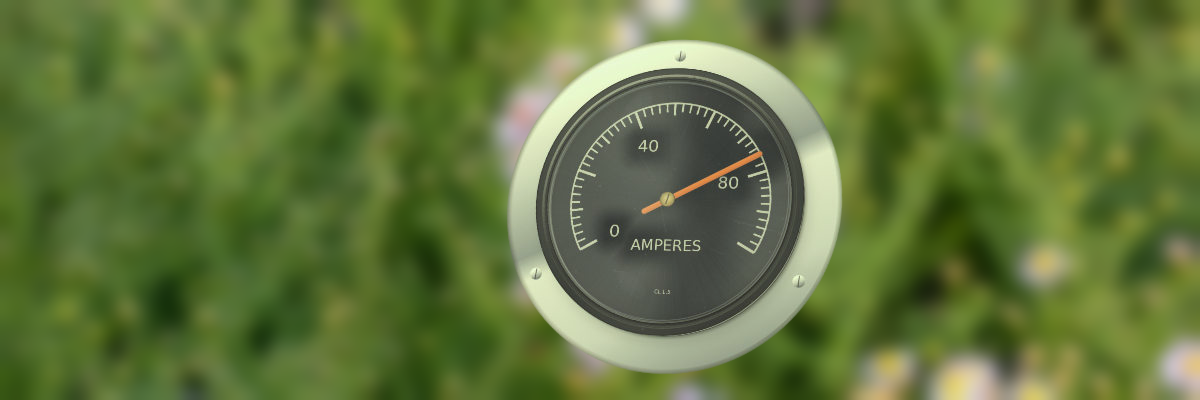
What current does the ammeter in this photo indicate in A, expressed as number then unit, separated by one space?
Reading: 76 A
